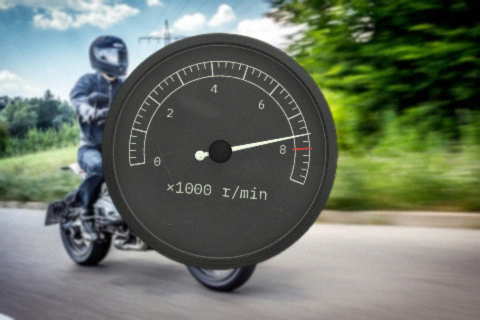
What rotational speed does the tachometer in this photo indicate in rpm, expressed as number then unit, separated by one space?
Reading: 7600 rpm
